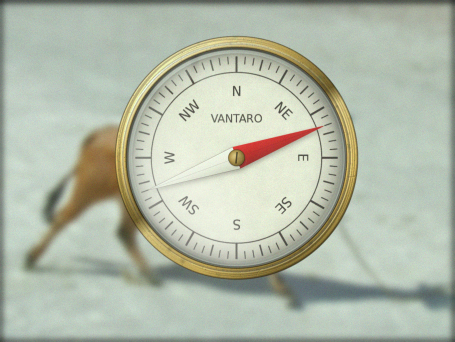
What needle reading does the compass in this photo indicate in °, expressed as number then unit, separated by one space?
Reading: 70 °
